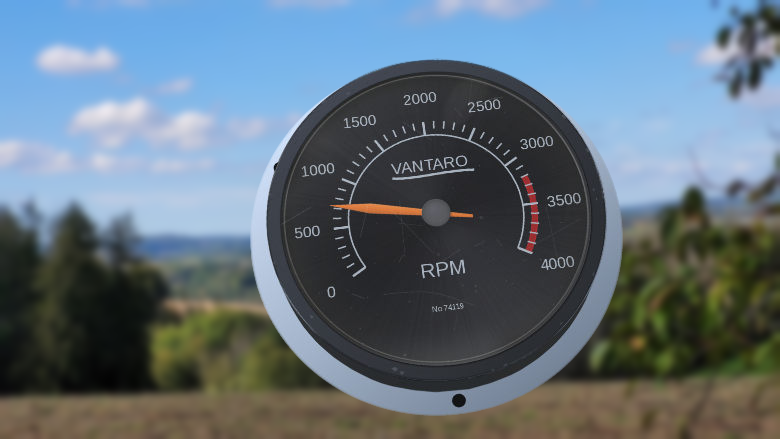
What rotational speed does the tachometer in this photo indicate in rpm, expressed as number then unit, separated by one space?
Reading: 700 rpm
